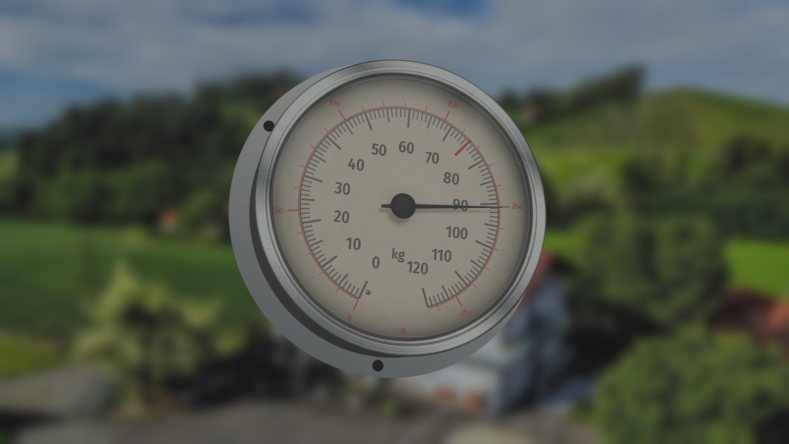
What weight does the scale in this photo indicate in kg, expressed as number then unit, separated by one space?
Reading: 91 kg
